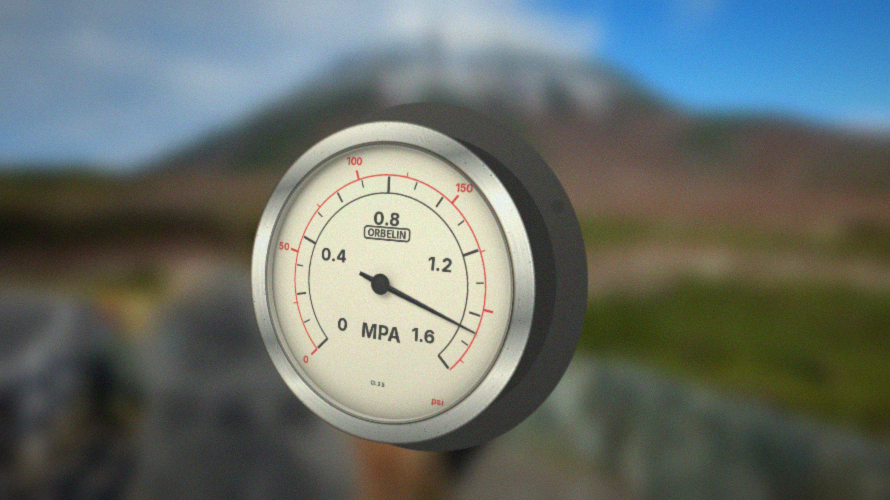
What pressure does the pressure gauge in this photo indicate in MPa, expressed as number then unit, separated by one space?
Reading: 1.45 MPa
